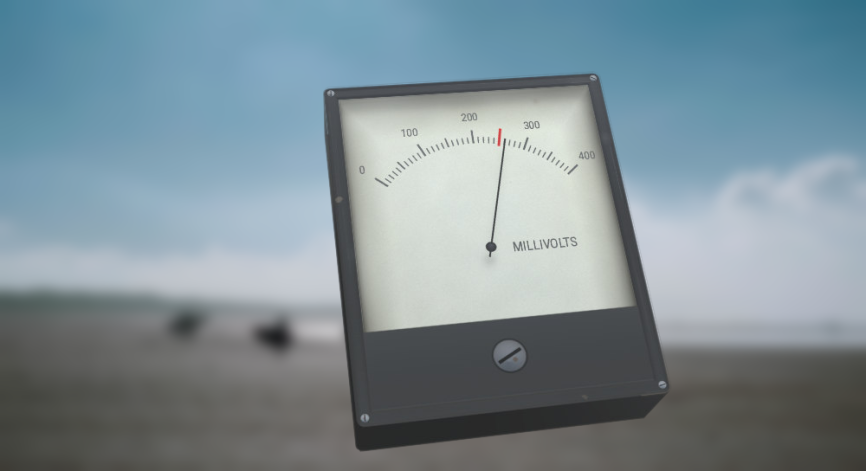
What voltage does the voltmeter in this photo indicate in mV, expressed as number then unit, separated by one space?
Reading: 260 mV
